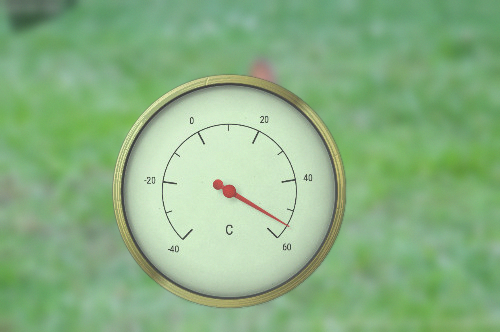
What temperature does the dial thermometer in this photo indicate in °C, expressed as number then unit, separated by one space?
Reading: 55 °C
